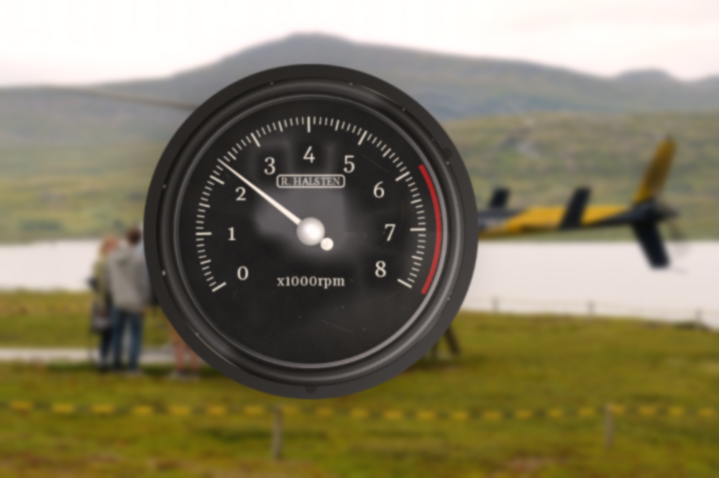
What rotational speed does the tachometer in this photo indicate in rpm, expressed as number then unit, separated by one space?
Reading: 2300 rpm
